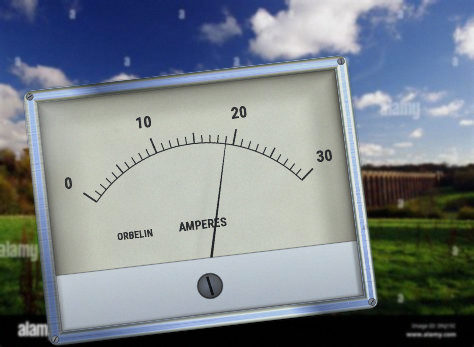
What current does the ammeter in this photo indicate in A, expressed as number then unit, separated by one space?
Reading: 19 A
